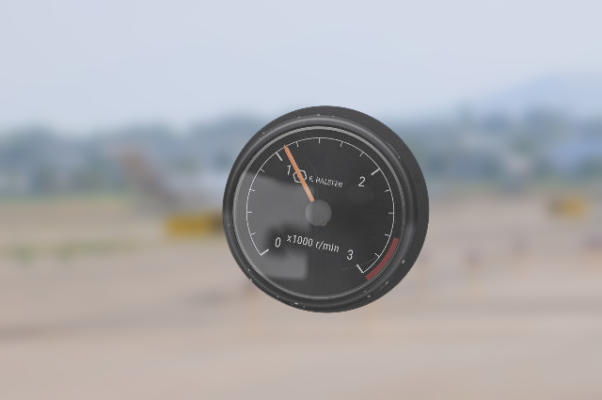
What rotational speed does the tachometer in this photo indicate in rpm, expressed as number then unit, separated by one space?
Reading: 1100 rpm
